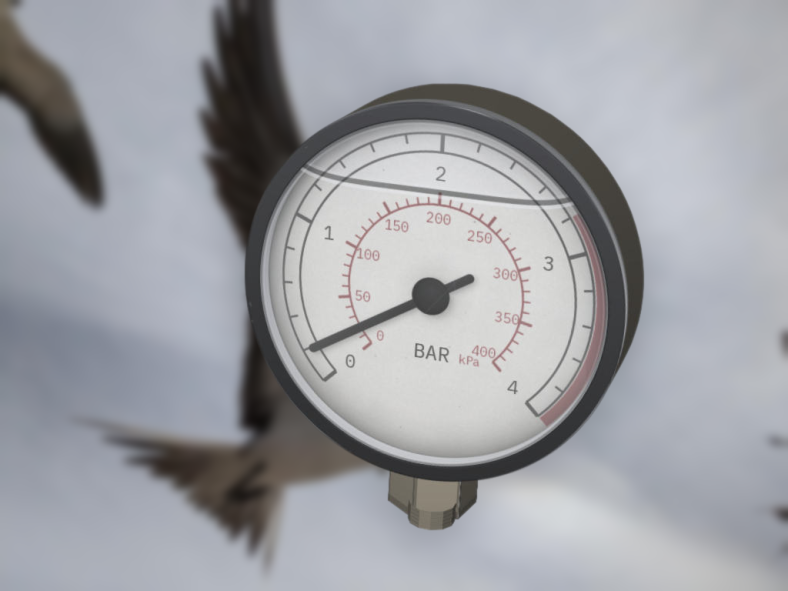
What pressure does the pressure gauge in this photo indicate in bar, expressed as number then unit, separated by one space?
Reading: 0.2 bar
